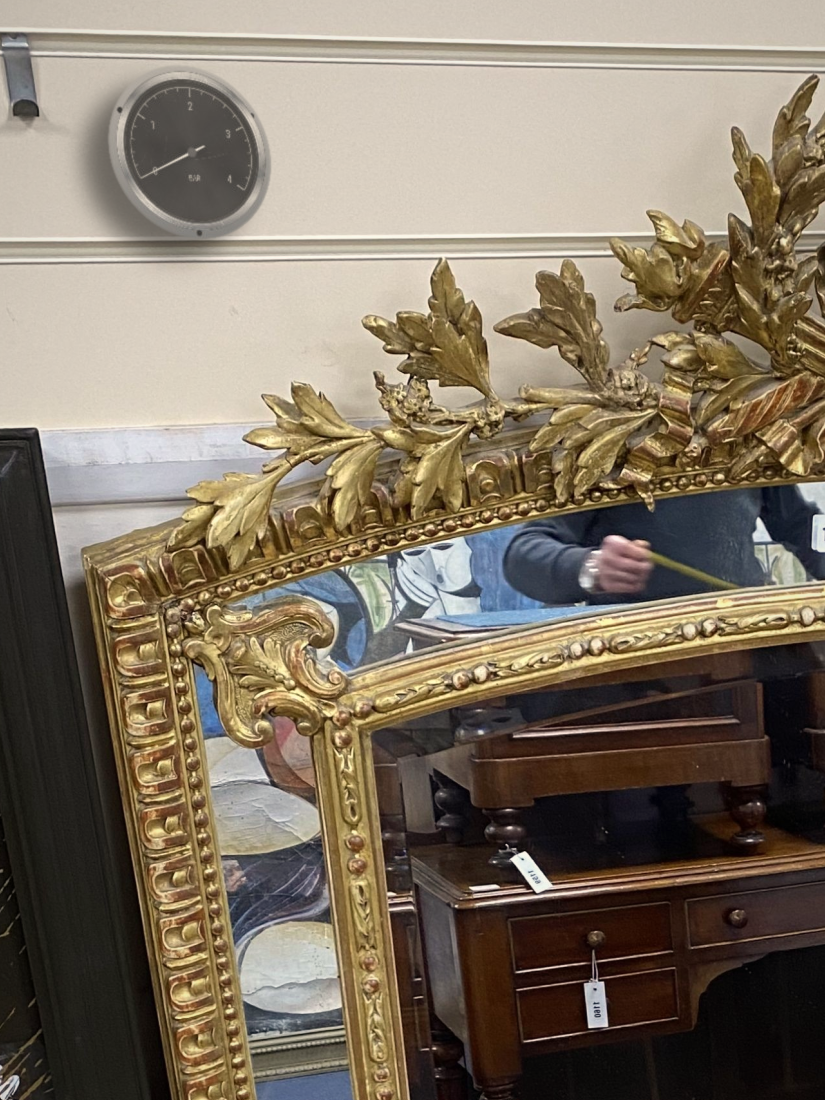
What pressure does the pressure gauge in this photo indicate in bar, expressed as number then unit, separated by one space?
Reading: 0 bar
